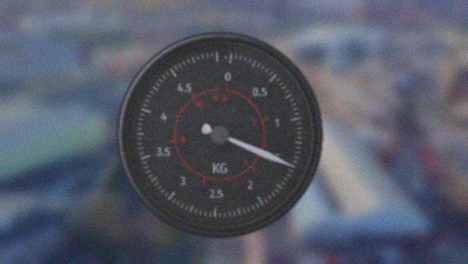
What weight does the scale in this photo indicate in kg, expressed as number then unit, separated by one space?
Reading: 1.5 kg
